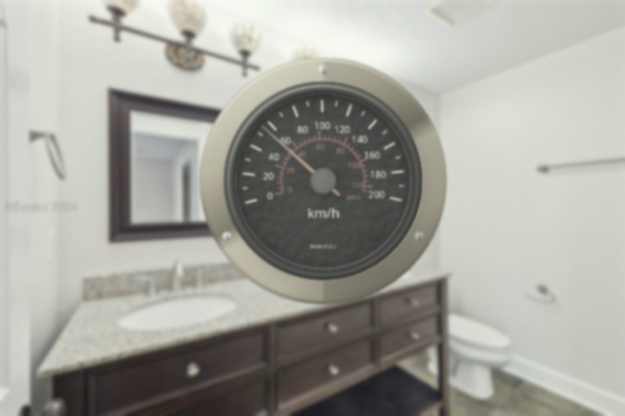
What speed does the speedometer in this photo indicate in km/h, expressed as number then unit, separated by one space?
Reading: 55 km/h
